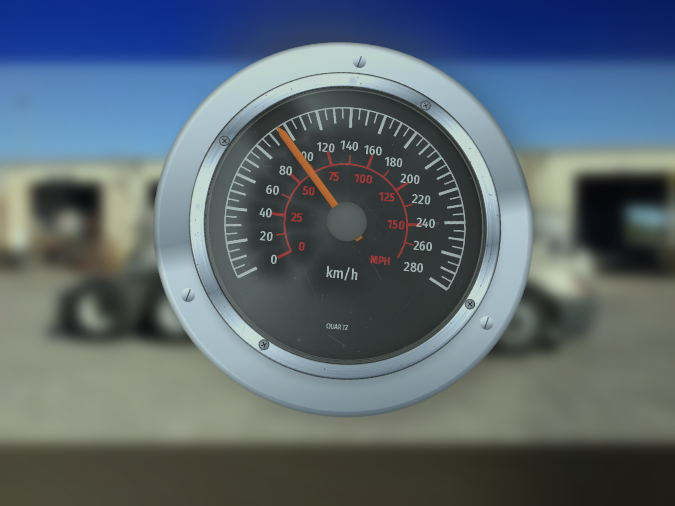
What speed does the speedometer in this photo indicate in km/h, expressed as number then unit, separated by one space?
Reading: 95 km/h
